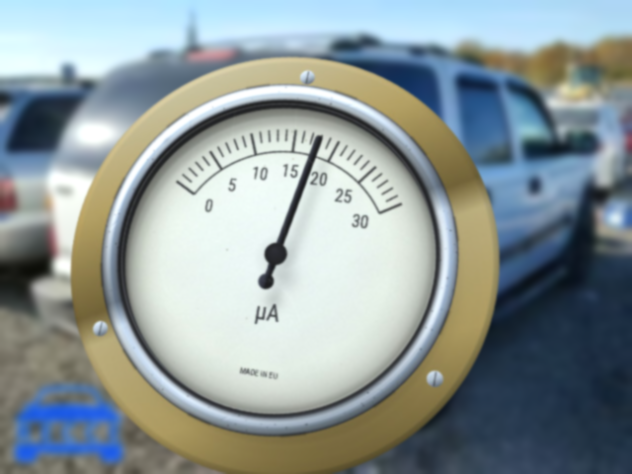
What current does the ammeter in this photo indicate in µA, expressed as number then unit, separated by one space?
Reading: 18 µA
